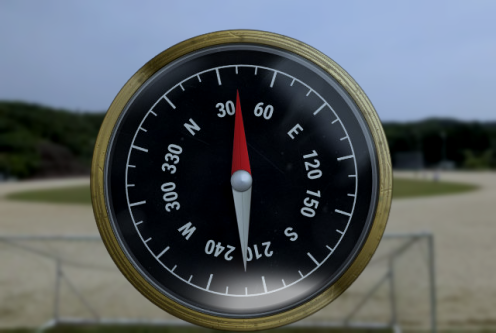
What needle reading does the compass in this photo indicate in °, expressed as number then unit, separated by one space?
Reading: 40 °
